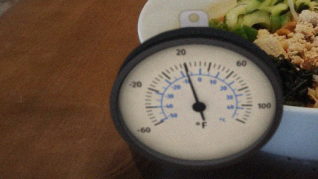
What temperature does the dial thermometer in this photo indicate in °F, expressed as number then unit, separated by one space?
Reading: 20 °F
